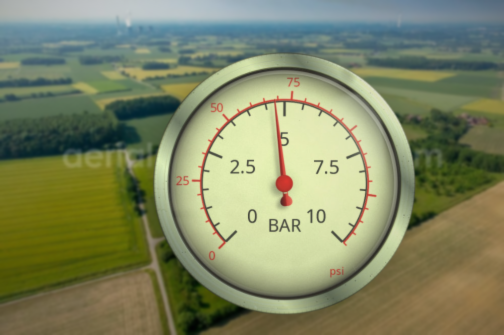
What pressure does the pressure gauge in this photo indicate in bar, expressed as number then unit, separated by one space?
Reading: 4.75 bar
